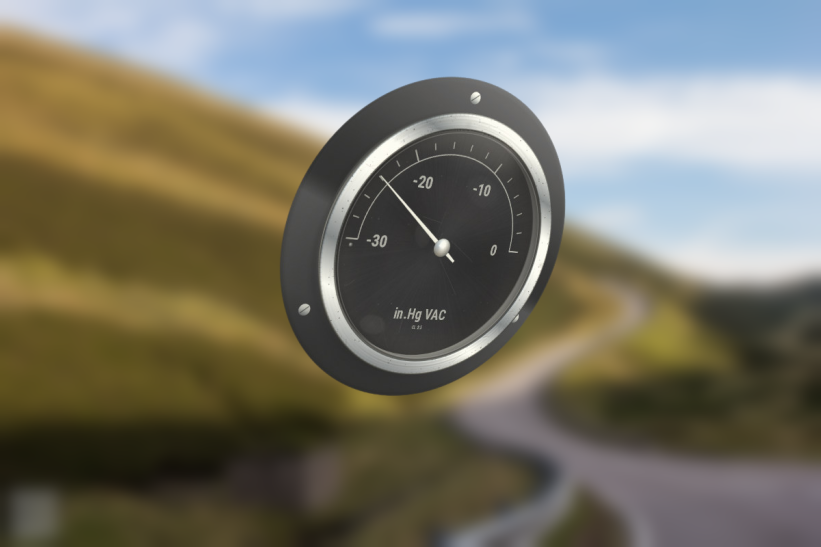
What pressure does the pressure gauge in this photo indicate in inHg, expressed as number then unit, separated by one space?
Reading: -24 inHg
